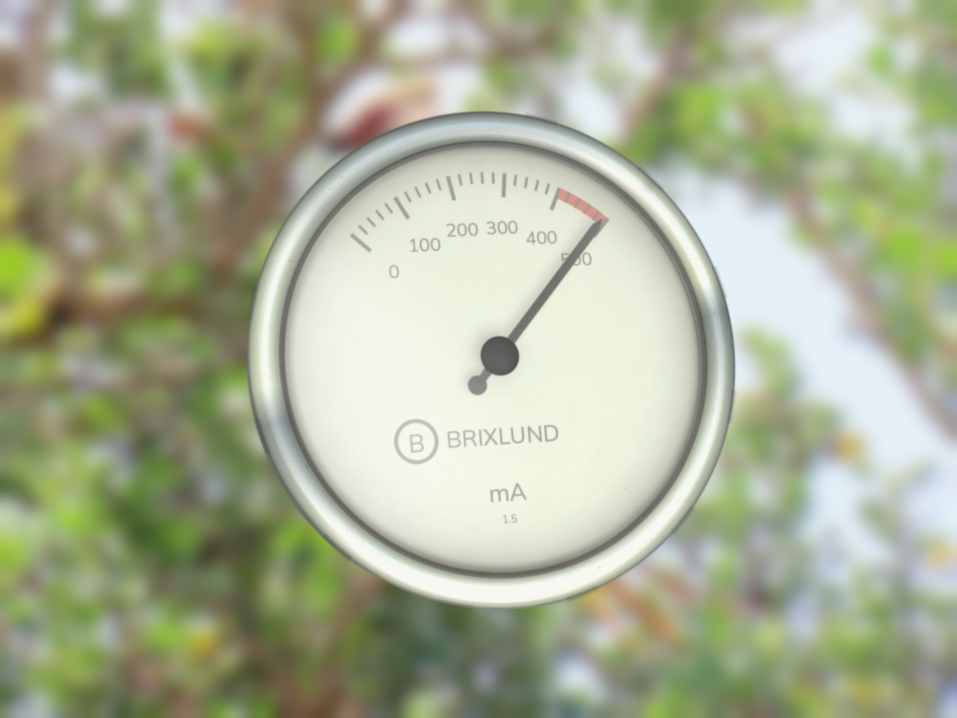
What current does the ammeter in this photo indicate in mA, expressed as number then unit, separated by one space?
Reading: 490 mA
